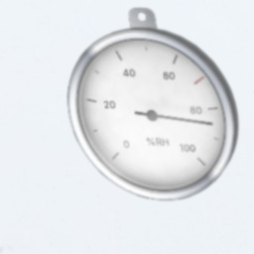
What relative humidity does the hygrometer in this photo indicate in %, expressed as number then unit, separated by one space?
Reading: 85 %
